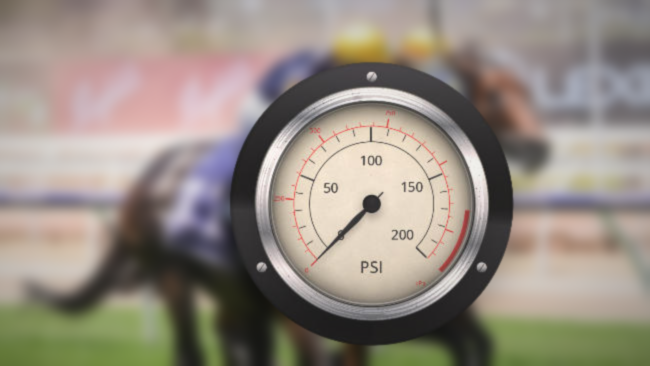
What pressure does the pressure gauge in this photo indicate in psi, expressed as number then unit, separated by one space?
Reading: 0 psi
